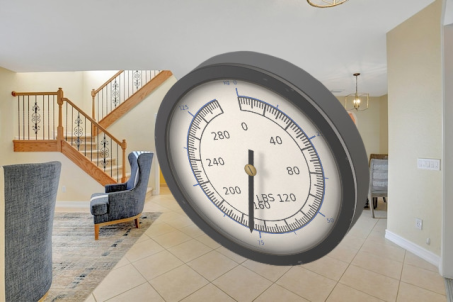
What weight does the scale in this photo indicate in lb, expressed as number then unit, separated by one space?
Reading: 170 lb
